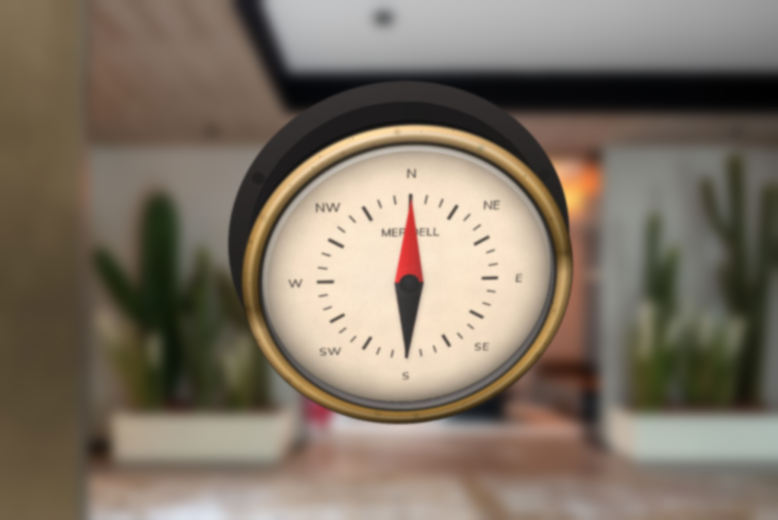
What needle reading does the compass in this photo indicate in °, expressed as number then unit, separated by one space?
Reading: 0 °
